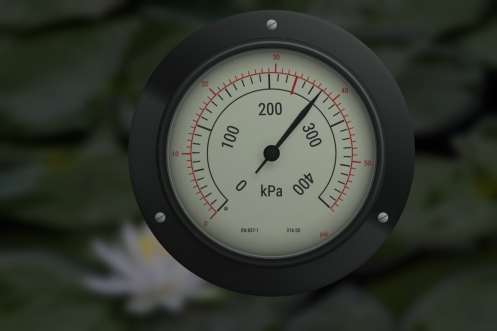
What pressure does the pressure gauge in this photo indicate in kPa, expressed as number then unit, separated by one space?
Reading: 260 kPa
